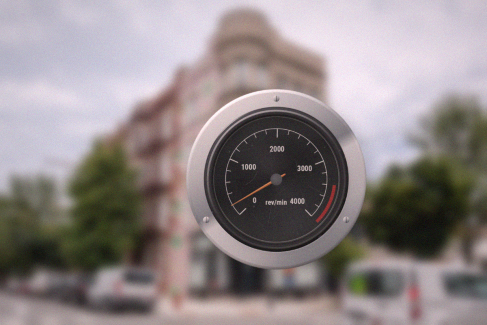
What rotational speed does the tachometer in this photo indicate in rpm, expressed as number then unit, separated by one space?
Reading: 200 rpm
